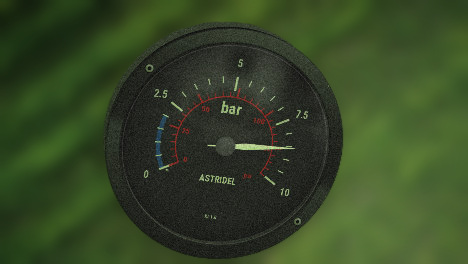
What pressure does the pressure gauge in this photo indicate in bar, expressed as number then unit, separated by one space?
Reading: 8.5 bar
